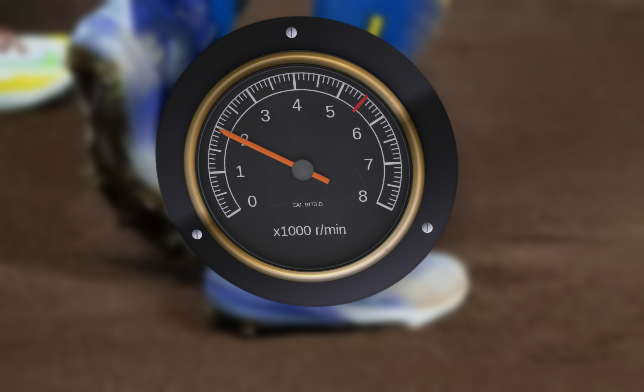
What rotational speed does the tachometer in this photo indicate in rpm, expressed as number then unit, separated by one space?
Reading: 2000 rpm
